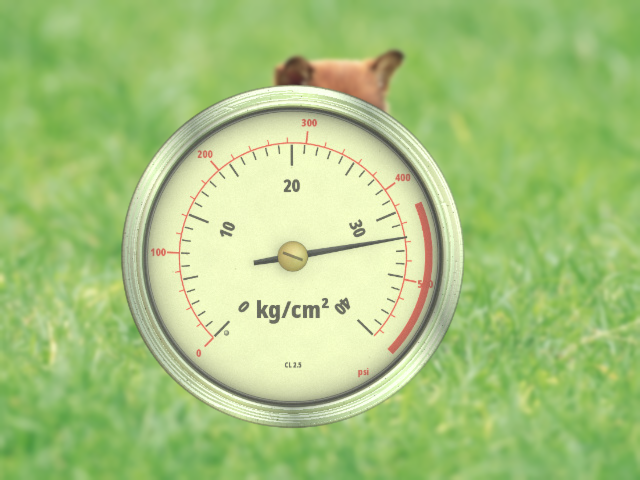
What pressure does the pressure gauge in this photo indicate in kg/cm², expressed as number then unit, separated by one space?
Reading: 32 kg/cm²
